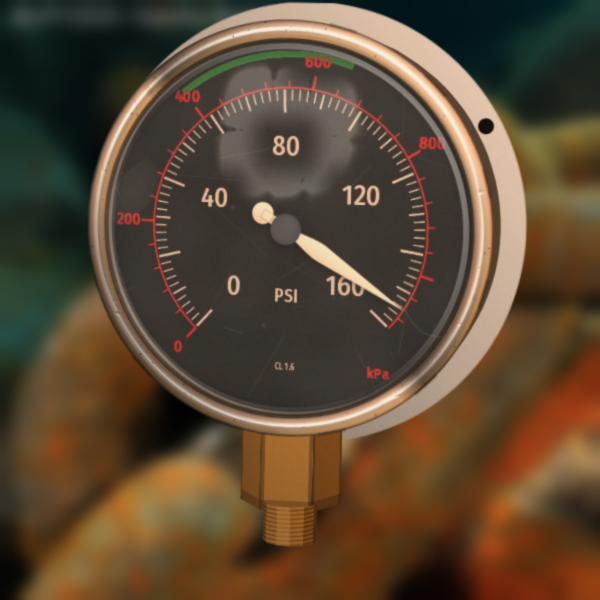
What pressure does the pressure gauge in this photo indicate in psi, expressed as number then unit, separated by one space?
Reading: 154 psi
